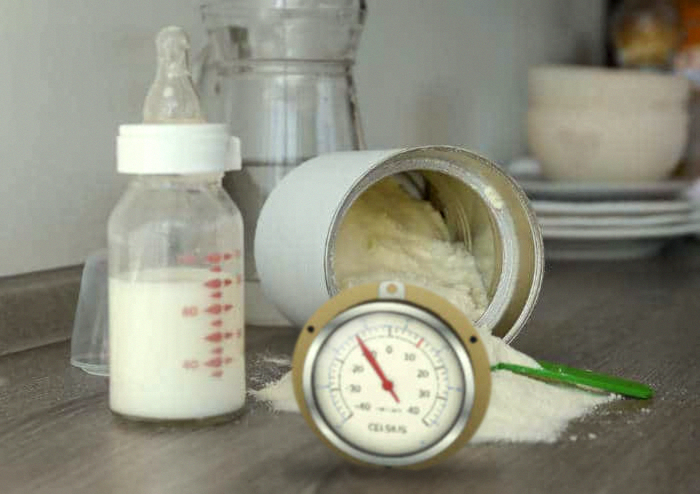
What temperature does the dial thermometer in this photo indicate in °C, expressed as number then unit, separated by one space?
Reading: -10 °C
